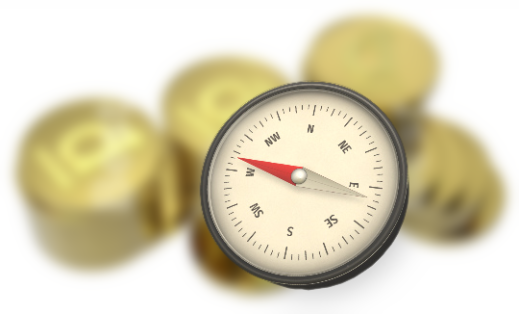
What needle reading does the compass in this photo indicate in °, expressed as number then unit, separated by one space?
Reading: 280 °
